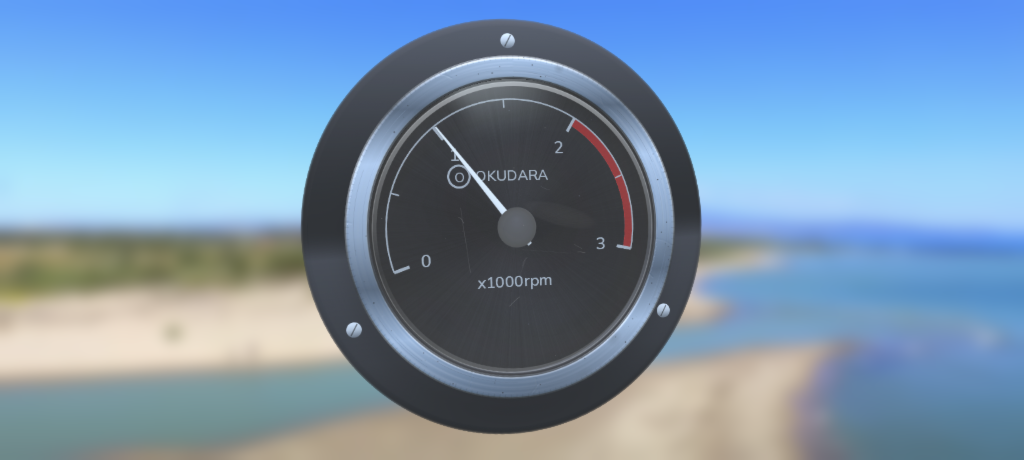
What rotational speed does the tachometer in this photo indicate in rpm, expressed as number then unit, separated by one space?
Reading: 1000 rpm
